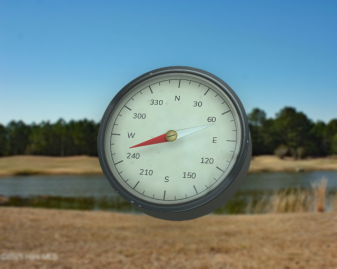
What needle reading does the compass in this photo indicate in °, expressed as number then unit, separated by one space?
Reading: 250 °
